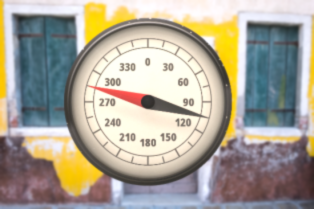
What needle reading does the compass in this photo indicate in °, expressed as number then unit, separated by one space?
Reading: 285 °
